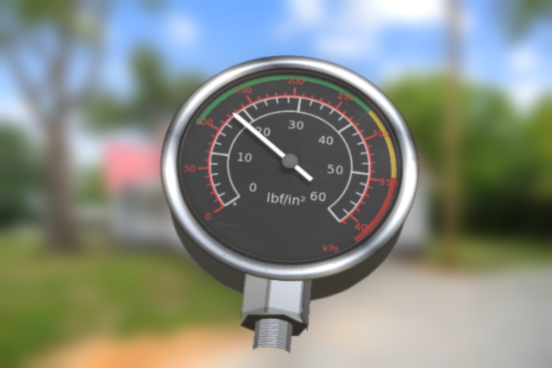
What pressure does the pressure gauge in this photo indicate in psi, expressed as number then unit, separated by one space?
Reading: 18 psi
